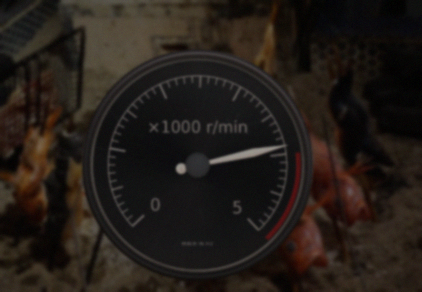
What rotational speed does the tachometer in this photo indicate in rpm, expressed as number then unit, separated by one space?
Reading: 3900 rpm
